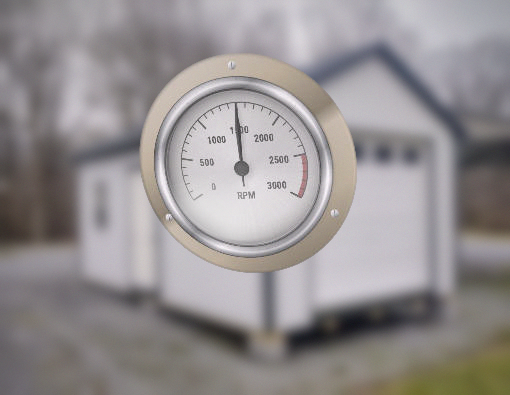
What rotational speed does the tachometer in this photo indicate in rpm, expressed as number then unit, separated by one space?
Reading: 1500 rpm
